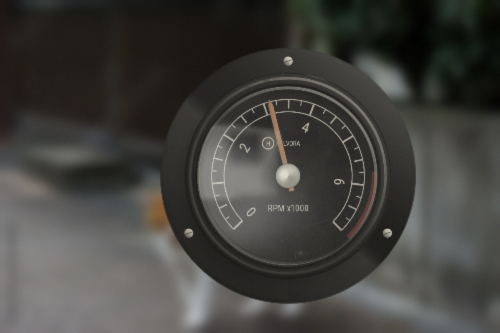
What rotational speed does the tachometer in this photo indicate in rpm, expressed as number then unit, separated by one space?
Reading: 3125 rpm
